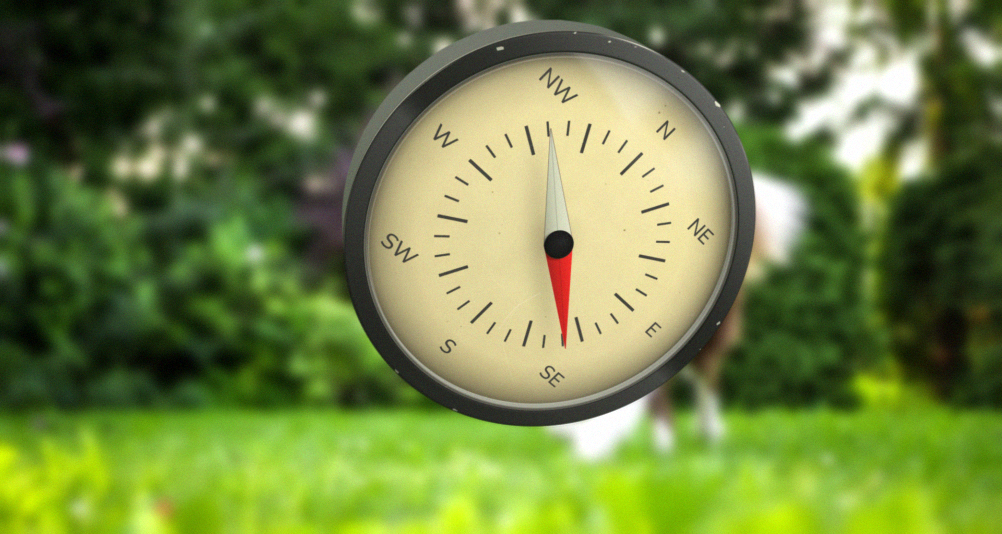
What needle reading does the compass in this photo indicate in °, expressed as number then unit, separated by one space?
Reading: 130 °
